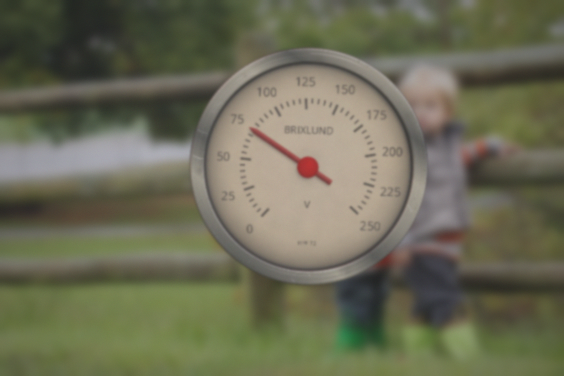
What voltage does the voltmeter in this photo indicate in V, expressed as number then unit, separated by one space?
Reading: 75 V
